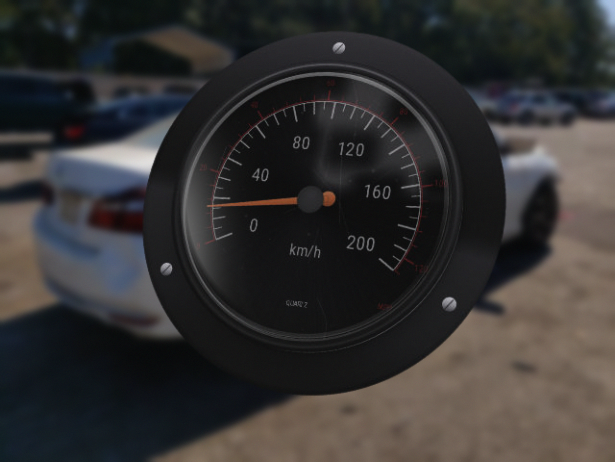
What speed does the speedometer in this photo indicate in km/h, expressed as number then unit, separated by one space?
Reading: 15 km/h
